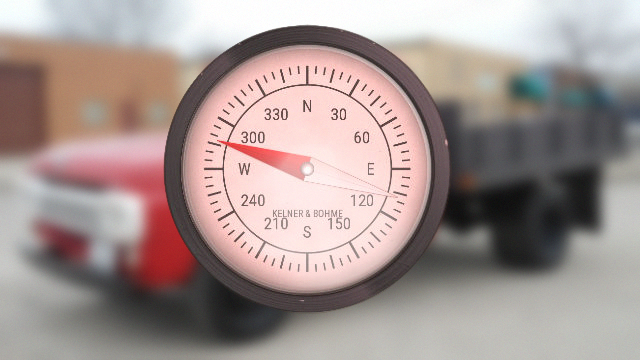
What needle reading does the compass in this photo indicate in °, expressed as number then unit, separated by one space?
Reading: 287.5 °
